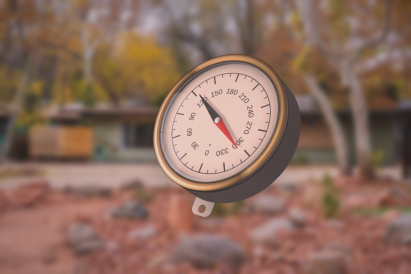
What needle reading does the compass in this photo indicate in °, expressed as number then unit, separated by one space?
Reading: 305 °
